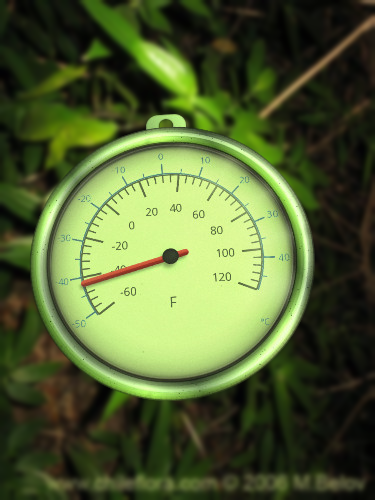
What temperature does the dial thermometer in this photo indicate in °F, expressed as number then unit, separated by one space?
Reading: -44 °F
